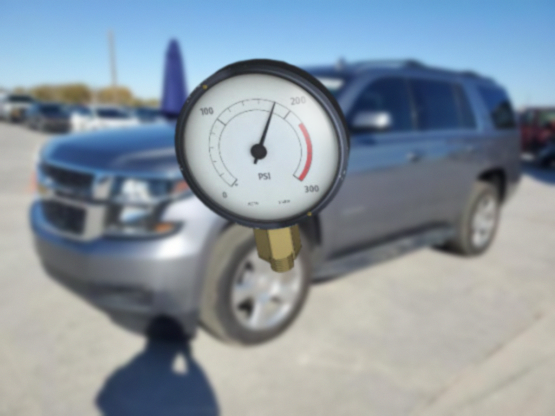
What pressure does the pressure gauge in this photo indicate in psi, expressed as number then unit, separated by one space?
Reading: 180 psi
